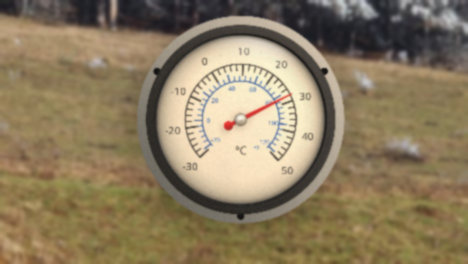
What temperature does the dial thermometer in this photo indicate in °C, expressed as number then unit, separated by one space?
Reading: 28 °C
